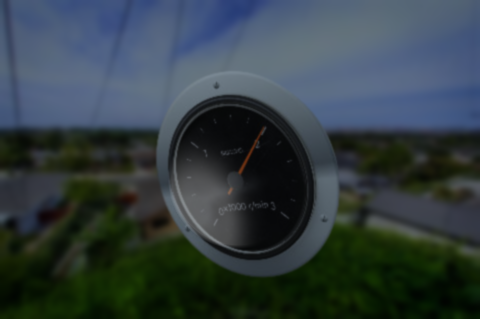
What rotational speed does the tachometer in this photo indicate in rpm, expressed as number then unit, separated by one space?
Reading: 2000 rpm
